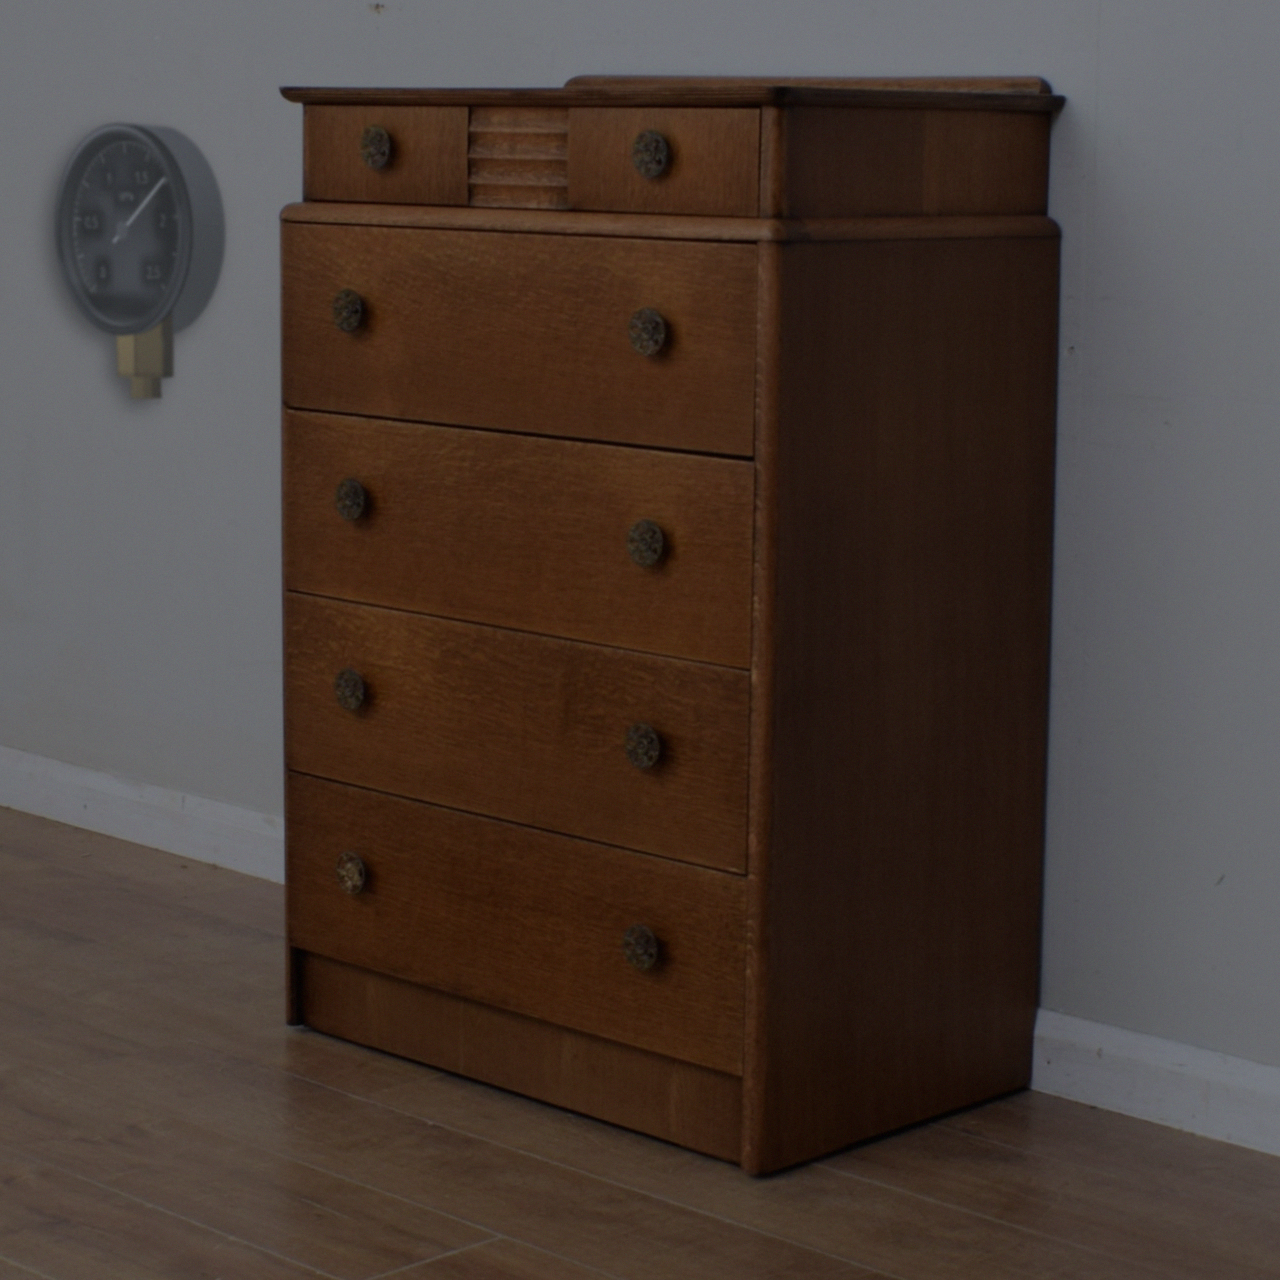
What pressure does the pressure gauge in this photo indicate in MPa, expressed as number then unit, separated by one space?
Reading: 1.75 MPa
